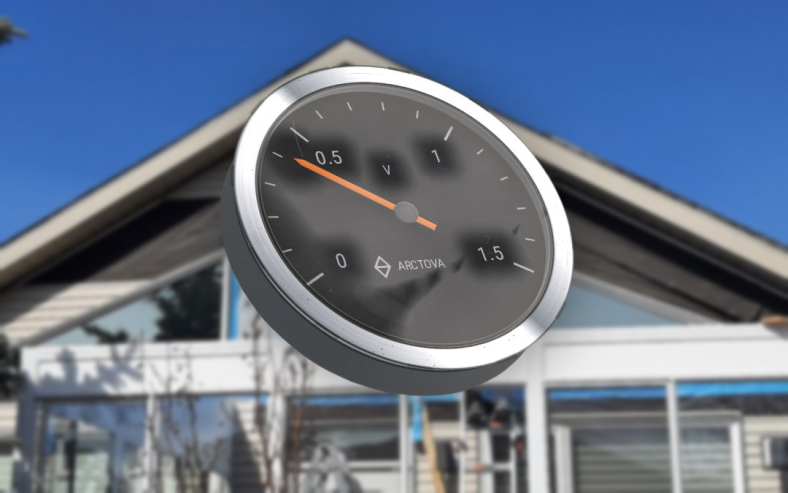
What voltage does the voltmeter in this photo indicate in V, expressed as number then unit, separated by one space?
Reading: 0.4 V
